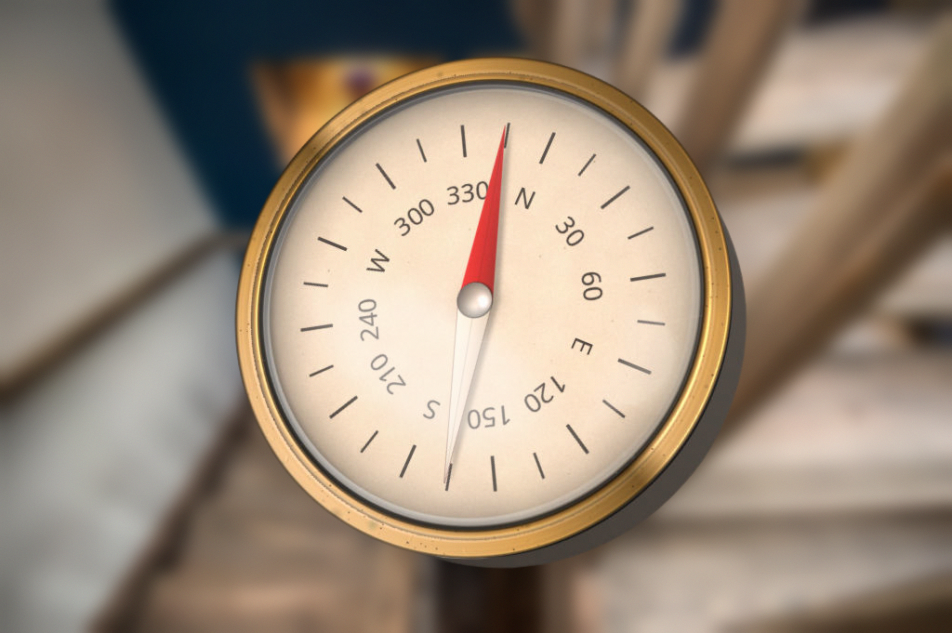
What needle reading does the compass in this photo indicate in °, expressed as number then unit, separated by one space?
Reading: 345 °
